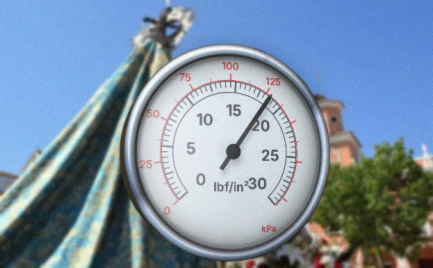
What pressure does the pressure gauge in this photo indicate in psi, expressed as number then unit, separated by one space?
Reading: 18.5 psi
